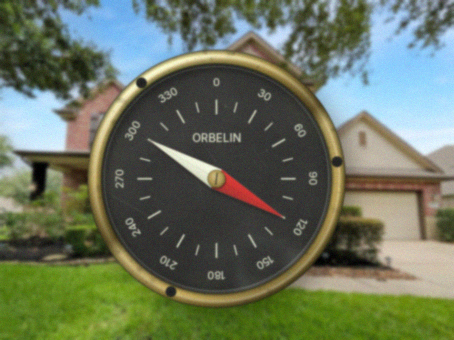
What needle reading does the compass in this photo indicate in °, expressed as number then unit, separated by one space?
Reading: 120 °
